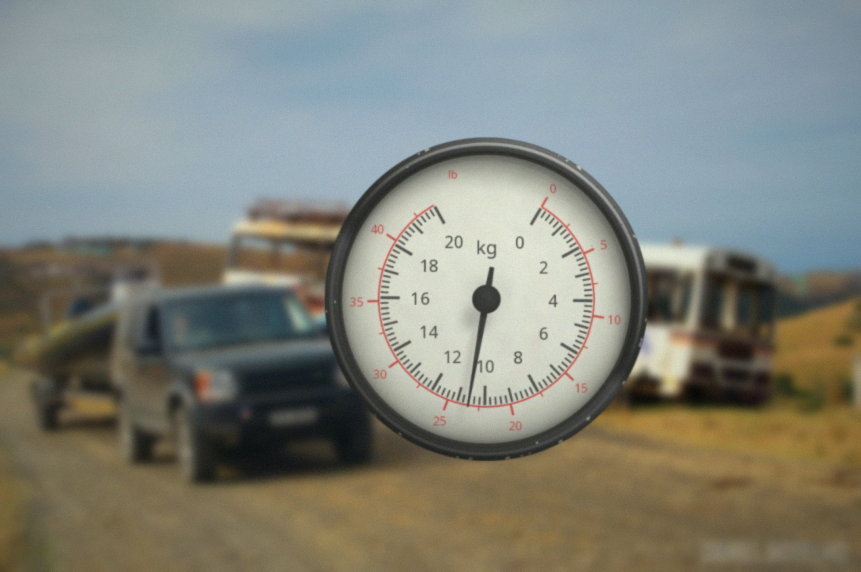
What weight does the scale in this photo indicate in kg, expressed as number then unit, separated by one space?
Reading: 10.6 kg
